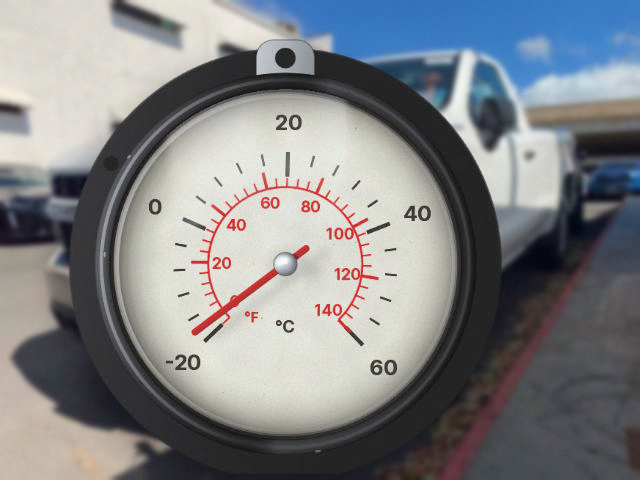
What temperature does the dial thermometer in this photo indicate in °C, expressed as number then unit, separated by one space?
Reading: -18 °C
